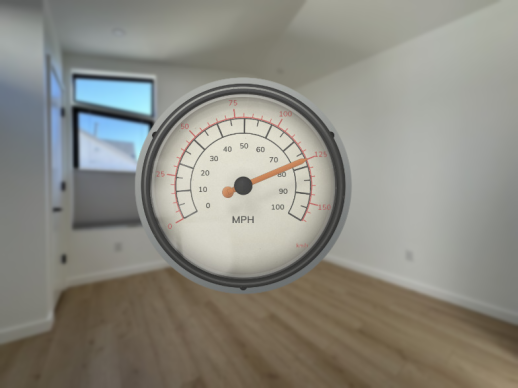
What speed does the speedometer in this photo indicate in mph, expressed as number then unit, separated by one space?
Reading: 77.5 mph
